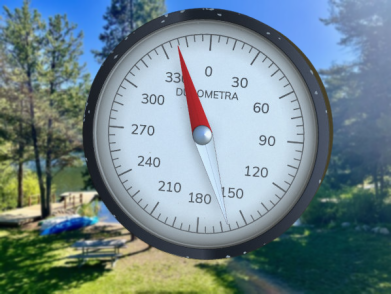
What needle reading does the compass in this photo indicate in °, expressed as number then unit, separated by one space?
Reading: 340 °
